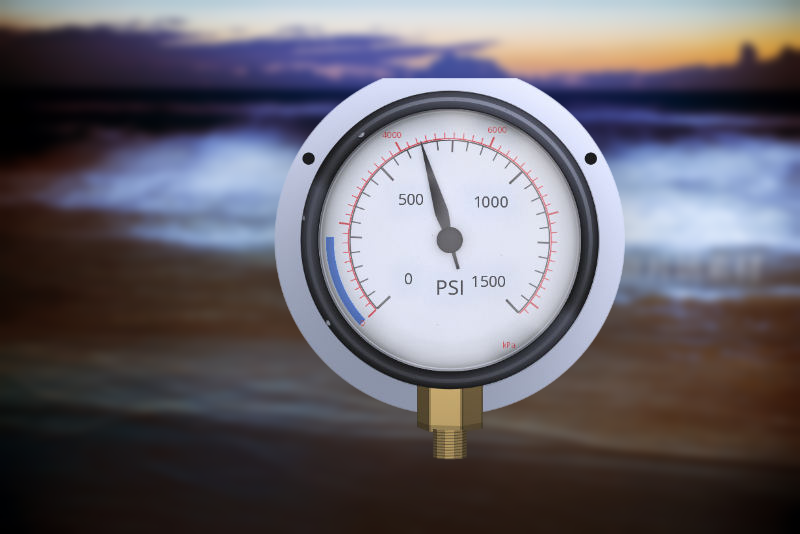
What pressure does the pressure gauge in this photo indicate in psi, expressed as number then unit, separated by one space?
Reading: 650 psi
